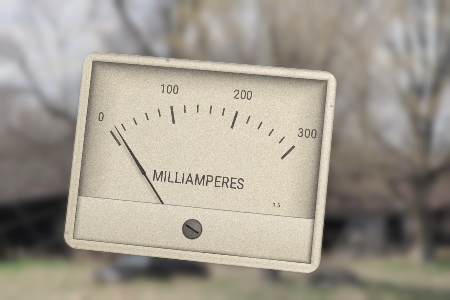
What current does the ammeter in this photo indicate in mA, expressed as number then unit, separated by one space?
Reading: 10 mA
